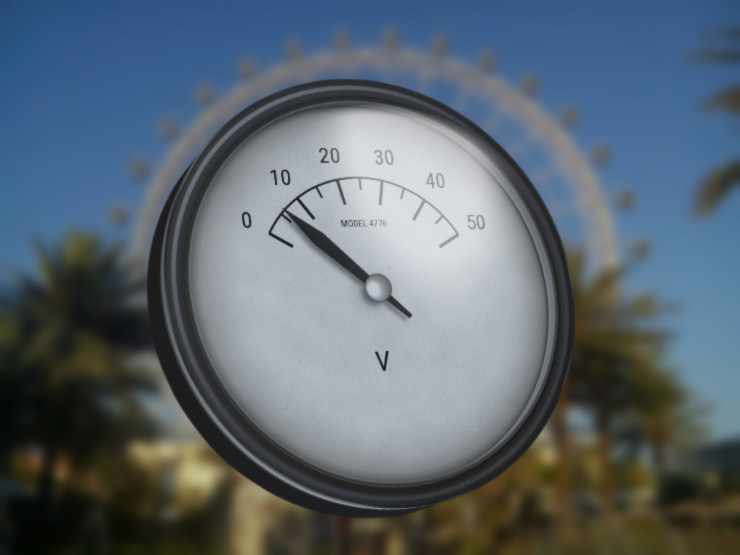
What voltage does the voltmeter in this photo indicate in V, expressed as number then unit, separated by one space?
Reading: 5 V
